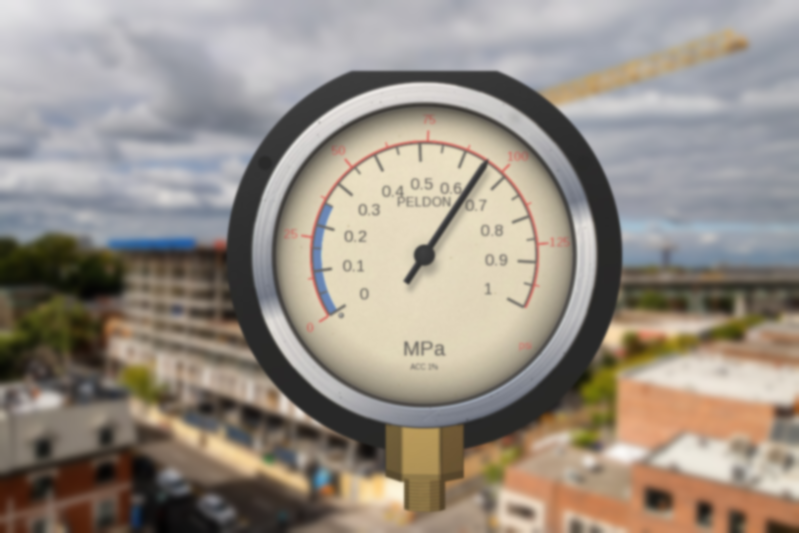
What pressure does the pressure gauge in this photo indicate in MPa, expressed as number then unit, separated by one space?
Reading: 0.65 MPa
